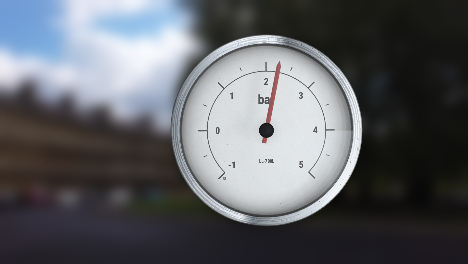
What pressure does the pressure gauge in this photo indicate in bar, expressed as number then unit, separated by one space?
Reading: 2.25 bar
